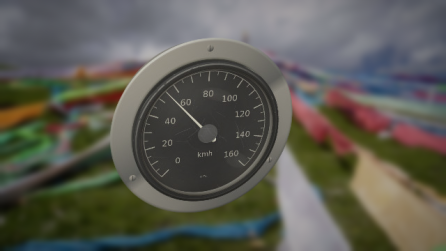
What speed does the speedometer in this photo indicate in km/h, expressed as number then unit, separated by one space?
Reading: 55 km/h
